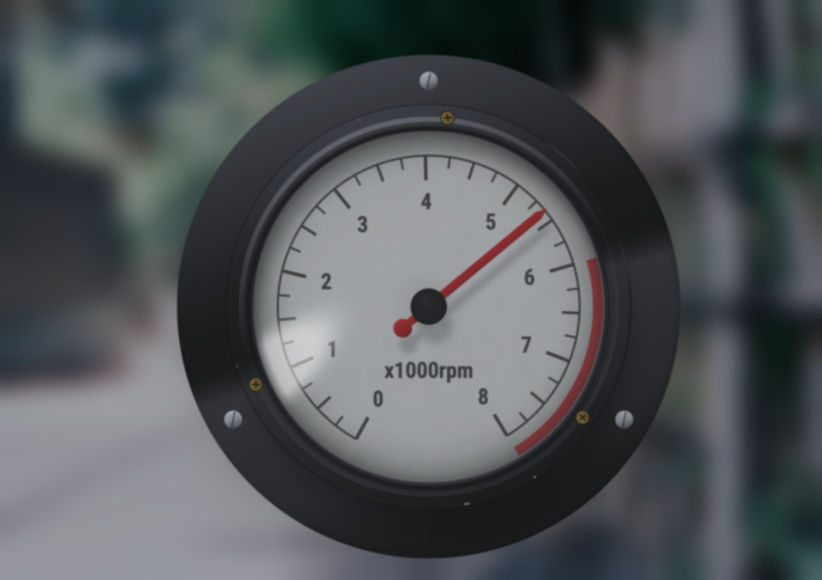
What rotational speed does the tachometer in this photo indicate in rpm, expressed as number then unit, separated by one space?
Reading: 5375 rpm
